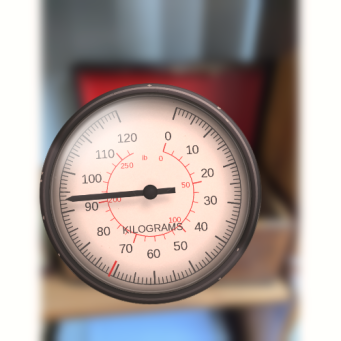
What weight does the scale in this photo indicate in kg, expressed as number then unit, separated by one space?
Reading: 93 kg
